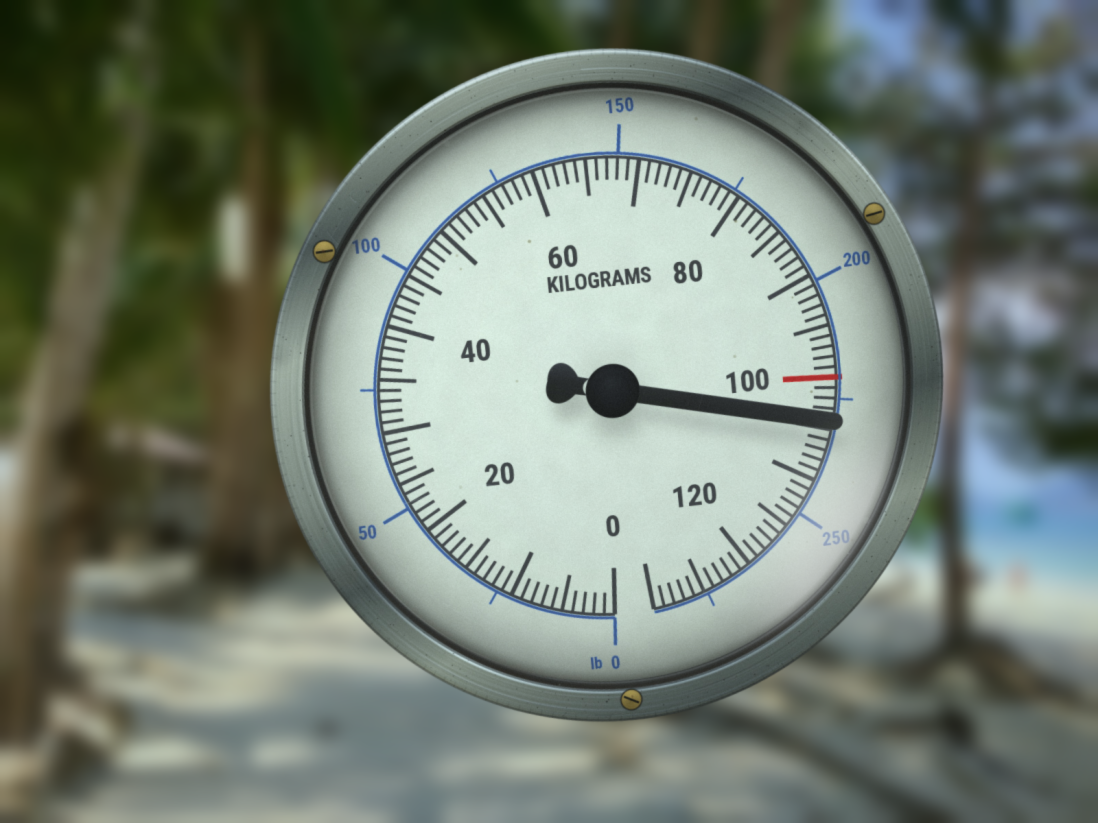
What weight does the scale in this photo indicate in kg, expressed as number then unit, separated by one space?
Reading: 104 kg
